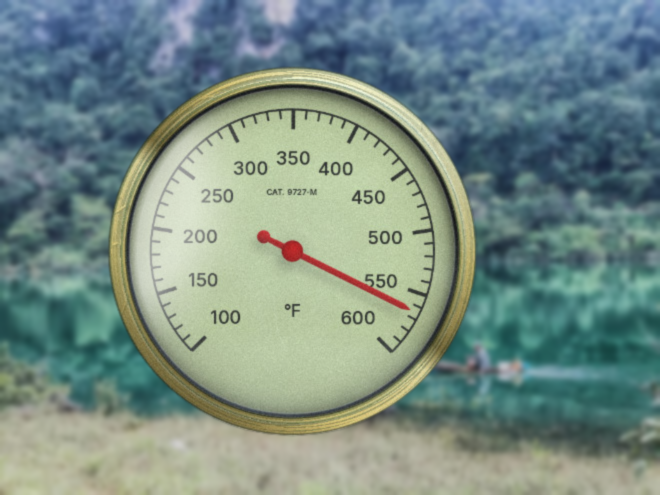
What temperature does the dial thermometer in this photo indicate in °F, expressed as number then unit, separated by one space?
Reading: 565 °F
